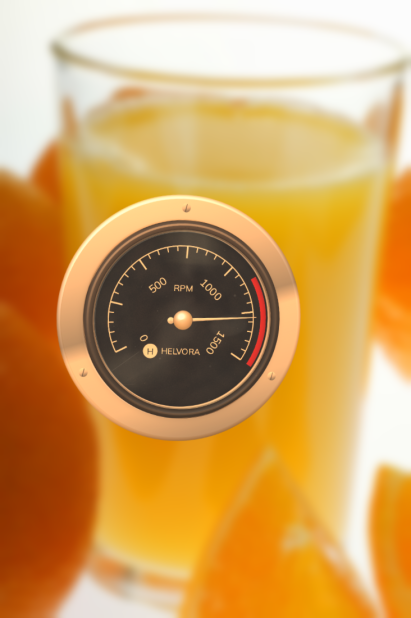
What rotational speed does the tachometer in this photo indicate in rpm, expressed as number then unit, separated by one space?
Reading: 1275 rpm
